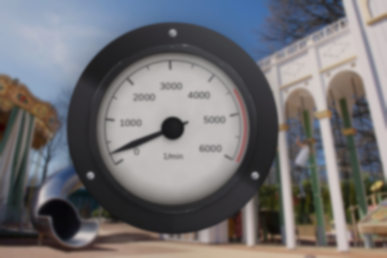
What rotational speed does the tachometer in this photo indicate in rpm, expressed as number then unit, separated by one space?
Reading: 250 rpm
